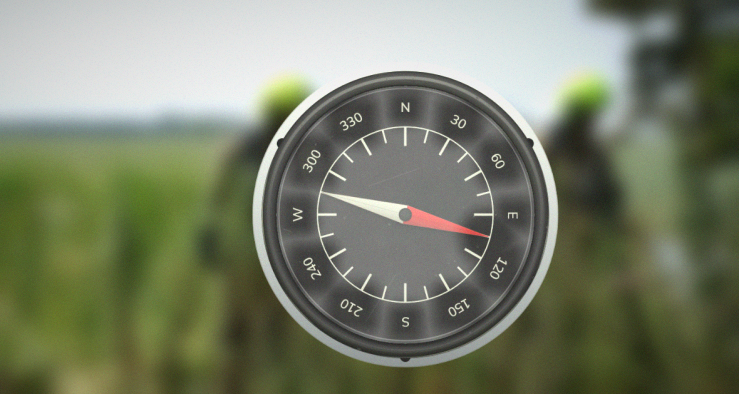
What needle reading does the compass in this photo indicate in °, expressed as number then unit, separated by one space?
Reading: 105 °
